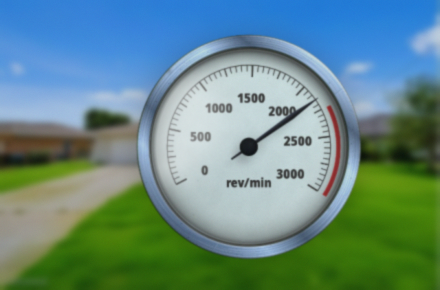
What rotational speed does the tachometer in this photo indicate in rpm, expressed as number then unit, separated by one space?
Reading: 2150 rpm
